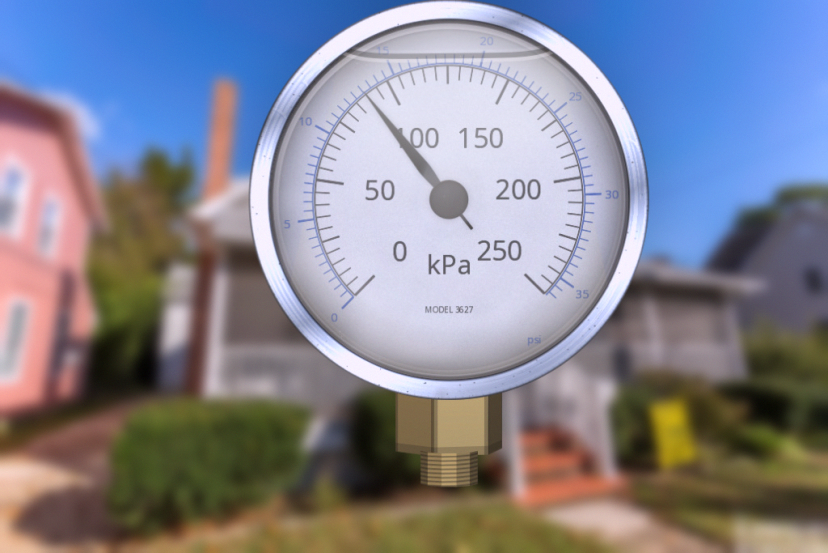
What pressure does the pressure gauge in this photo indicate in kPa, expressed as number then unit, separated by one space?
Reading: 90 kPa
